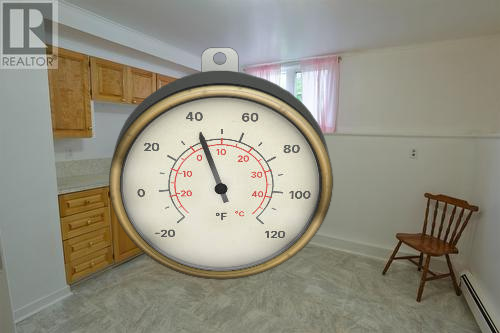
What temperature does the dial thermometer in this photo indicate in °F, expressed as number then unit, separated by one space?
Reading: 40 °F
